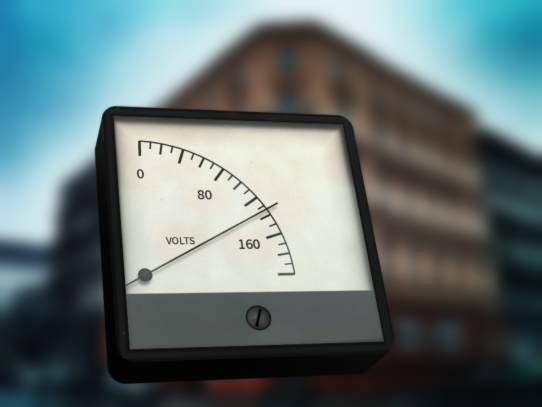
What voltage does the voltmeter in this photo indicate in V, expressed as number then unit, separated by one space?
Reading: 135 V
